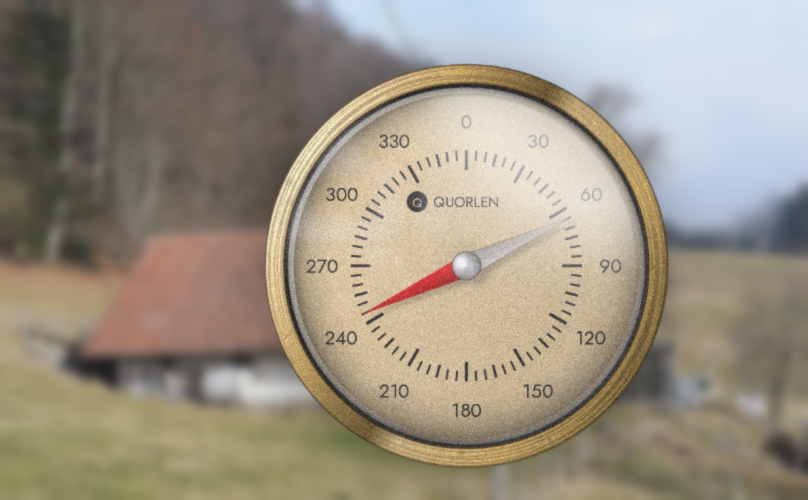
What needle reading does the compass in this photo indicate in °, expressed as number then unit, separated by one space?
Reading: 245 °
